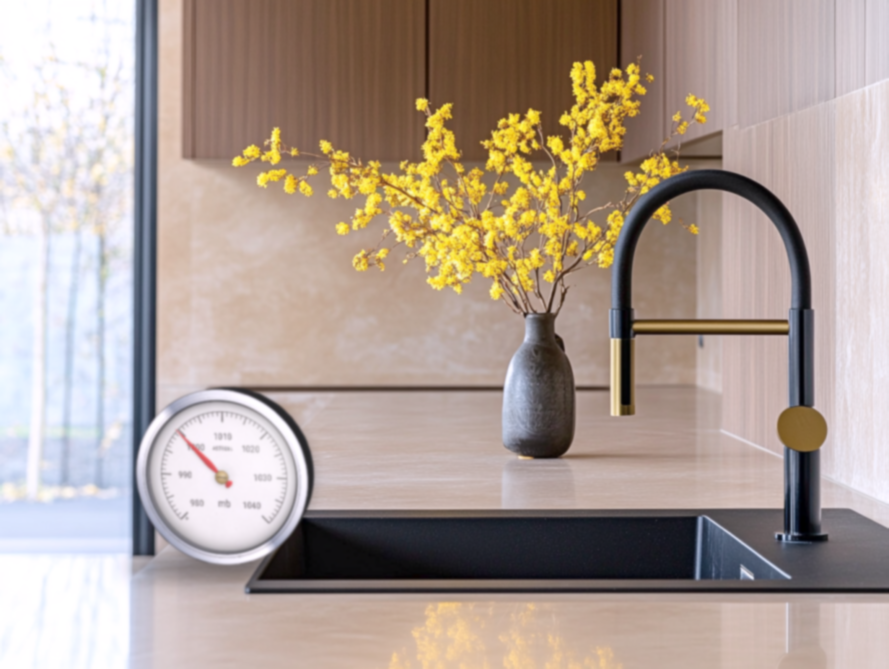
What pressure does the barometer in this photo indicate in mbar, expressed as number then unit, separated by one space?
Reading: 1000 mbar
